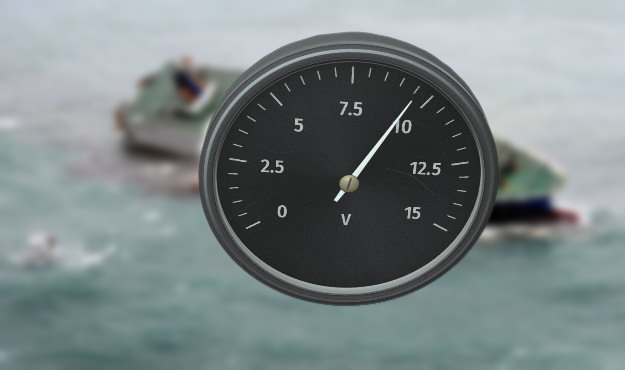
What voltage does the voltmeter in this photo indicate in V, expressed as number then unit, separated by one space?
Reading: 9.5 V
